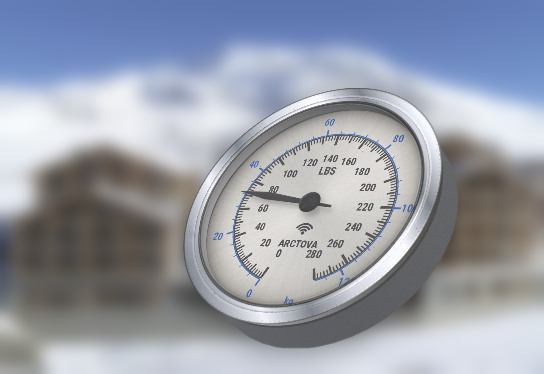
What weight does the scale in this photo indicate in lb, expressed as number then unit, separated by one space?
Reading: 70 lb
